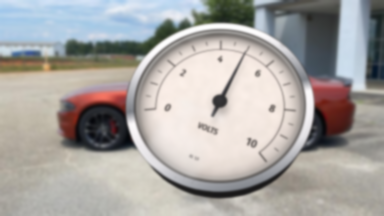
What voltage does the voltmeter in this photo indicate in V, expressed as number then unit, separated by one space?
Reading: 5 V
